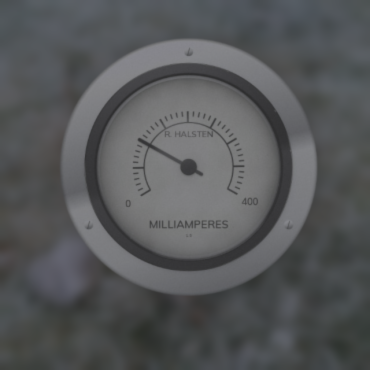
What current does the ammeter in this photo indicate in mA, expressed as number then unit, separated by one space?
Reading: 100 mA
